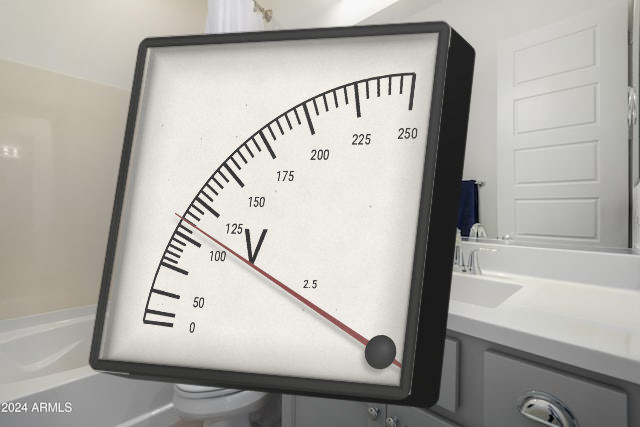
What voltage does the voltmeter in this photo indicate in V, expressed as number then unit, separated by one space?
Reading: 110 V
